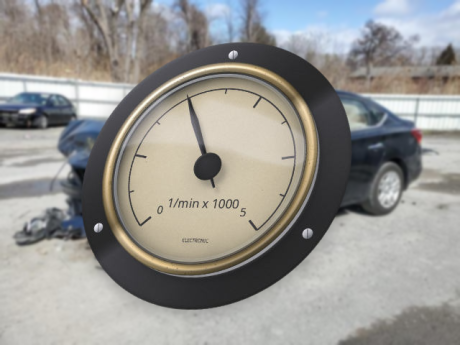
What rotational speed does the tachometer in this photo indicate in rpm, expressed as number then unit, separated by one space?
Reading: 2000 rpm
